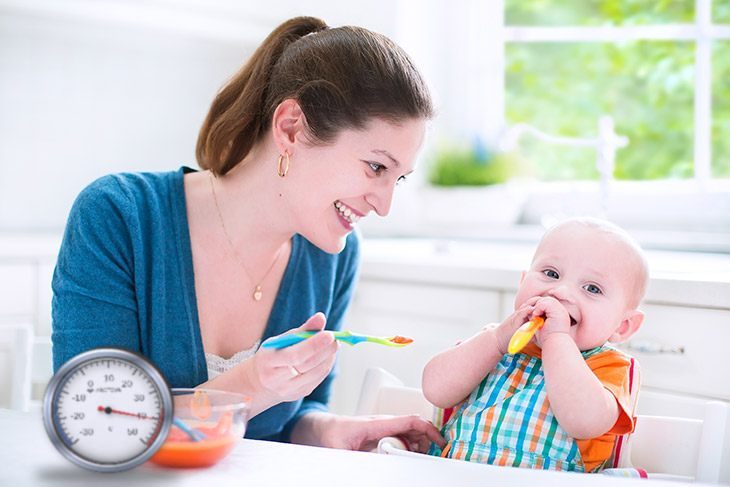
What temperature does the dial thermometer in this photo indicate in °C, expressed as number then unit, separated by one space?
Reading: 40 °C
